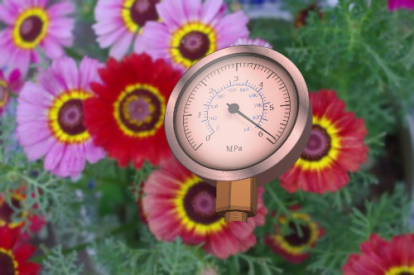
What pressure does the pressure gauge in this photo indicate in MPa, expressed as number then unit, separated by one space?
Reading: 5.9 MPa
